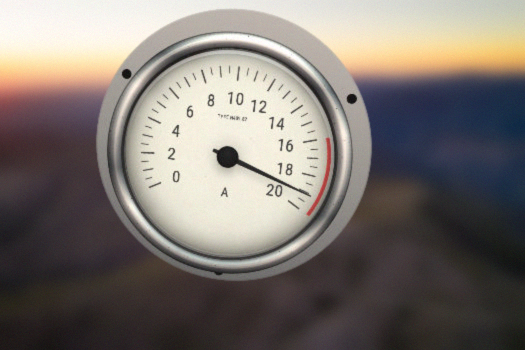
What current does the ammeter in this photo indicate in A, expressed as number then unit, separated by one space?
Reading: 19 A
